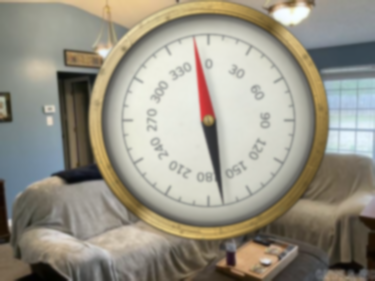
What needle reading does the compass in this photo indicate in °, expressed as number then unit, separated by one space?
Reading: 350 °
